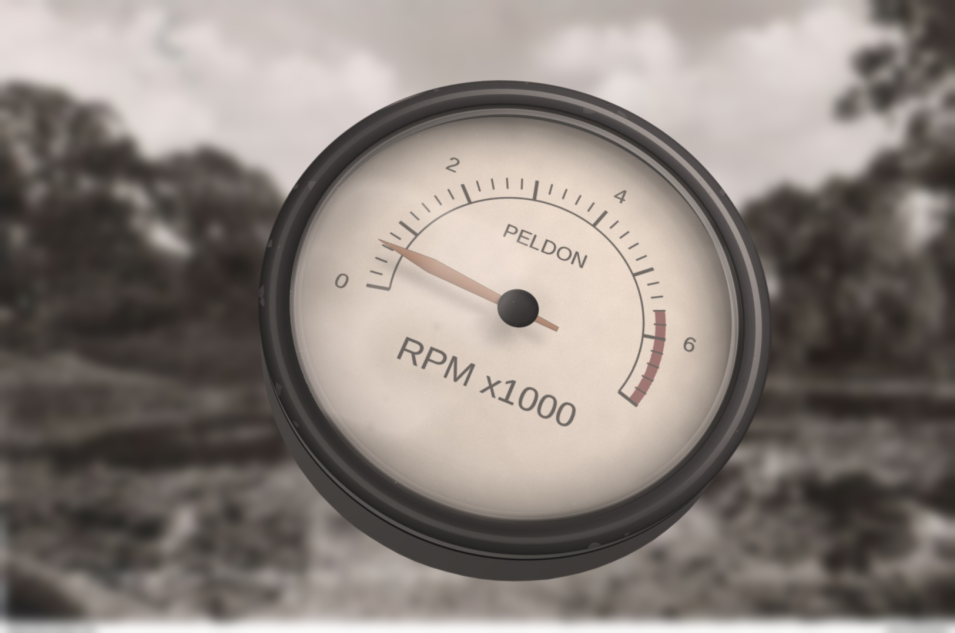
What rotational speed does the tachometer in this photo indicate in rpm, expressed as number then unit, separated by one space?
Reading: 600 rpm
